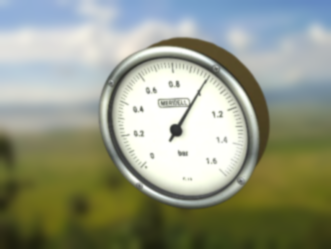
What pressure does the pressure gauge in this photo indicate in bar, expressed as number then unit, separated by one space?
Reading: 1 bar
